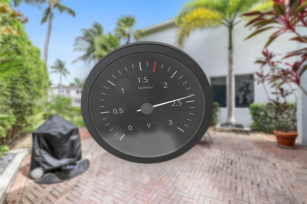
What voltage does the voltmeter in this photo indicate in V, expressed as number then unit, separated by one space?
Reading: 2.4 V
